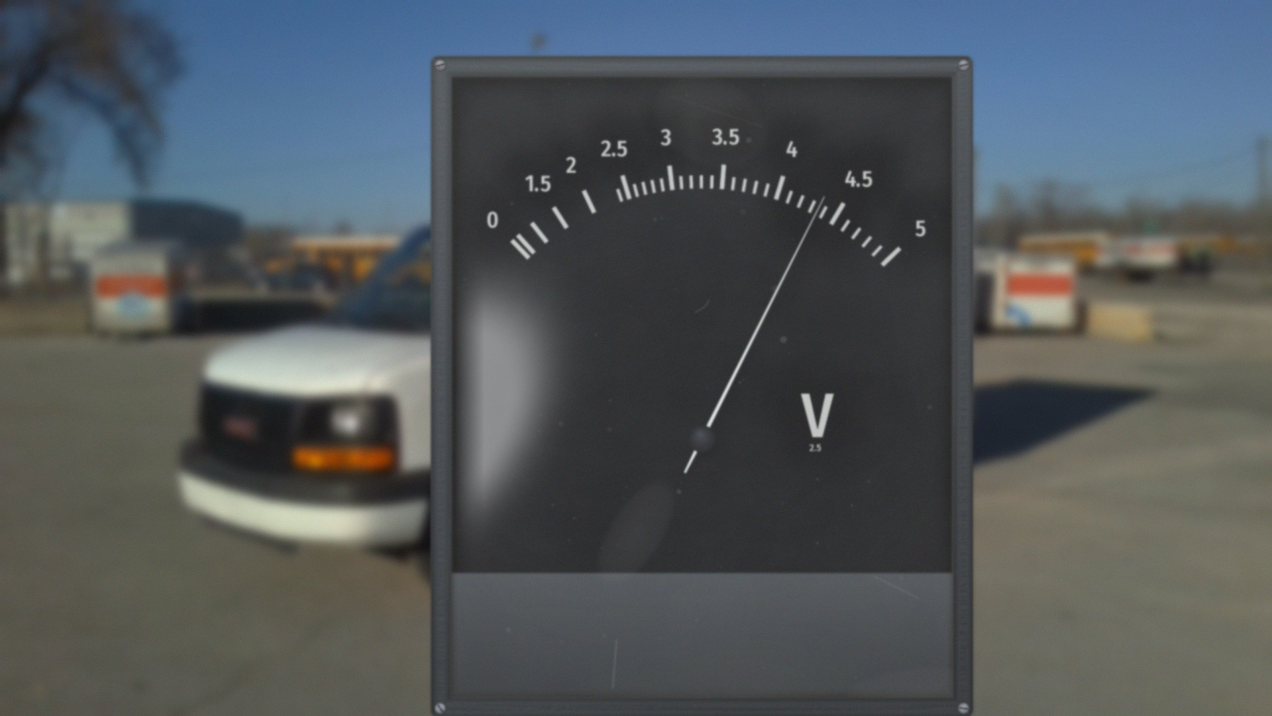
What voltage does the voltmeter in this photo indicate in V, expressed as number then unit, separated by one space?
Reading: 4.35 V
